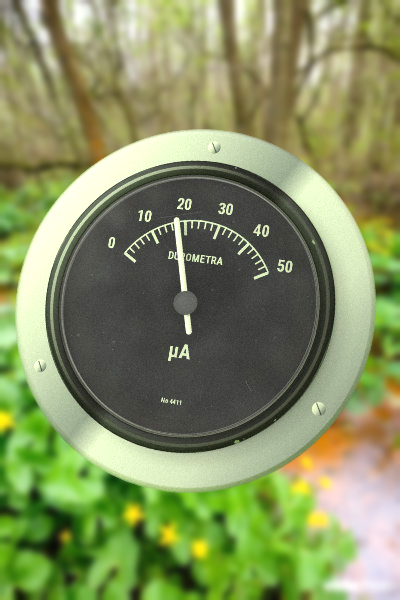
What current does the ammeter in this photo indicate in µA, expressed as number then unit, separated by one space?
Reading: 18 µA
